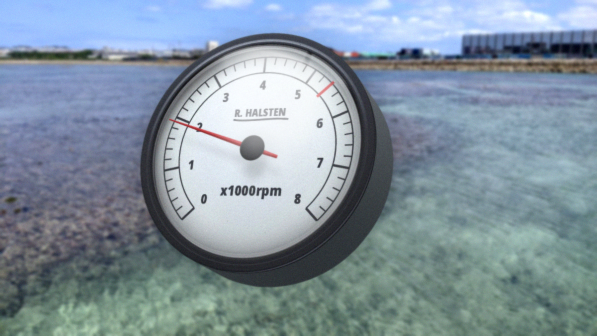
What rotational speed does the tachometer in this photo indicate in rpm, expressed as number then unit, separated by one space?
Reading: 1900 rpm
